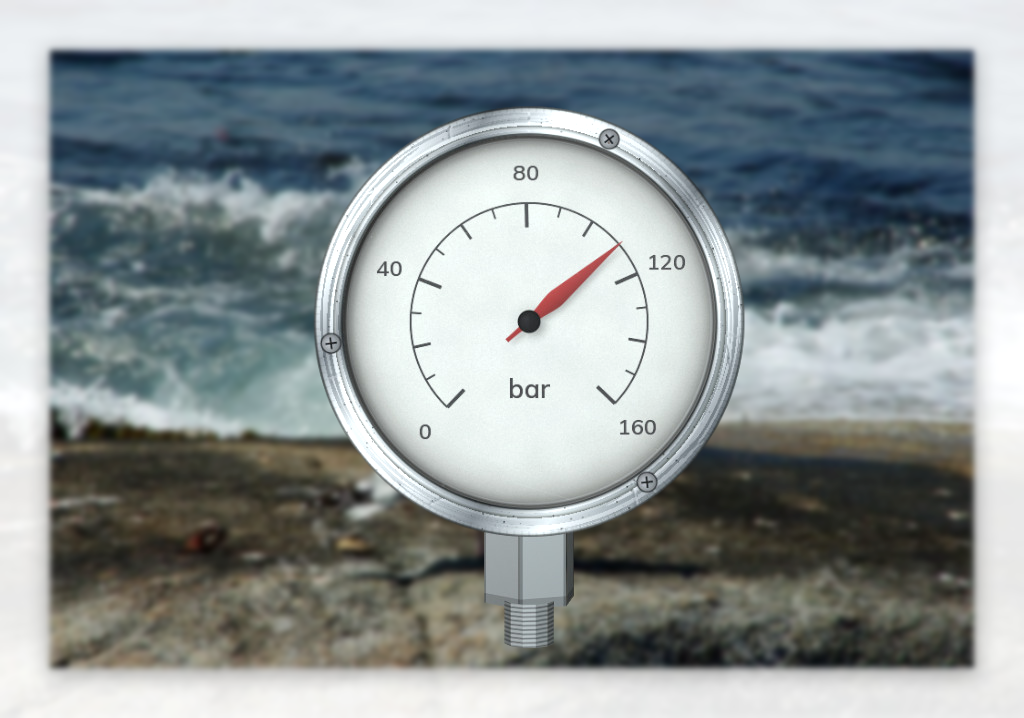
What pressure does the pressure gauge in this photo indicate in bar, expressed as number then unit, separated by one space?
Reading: 110 bar
